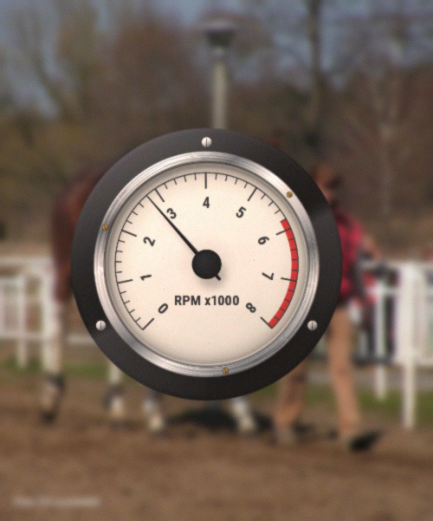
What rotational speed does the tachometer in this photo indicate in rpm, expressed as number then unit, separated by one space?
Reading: 2800 rpm
